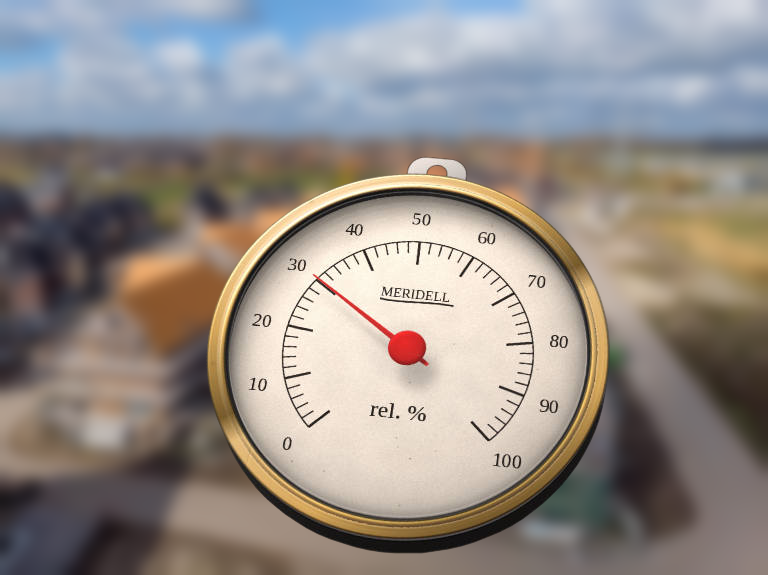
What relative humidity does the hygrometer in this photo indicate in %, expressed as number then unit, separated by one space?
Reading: 30 %
